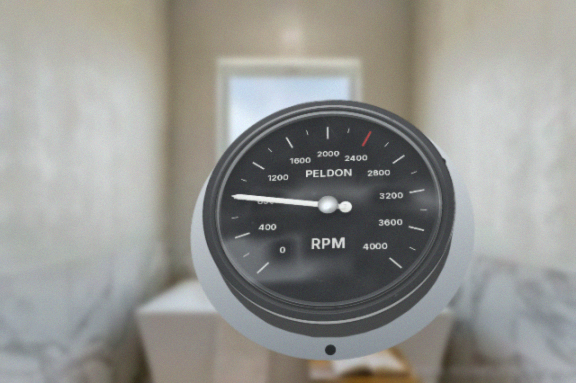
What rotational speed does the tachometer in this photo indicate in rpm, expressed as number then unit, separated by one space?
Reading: 800 rpm
